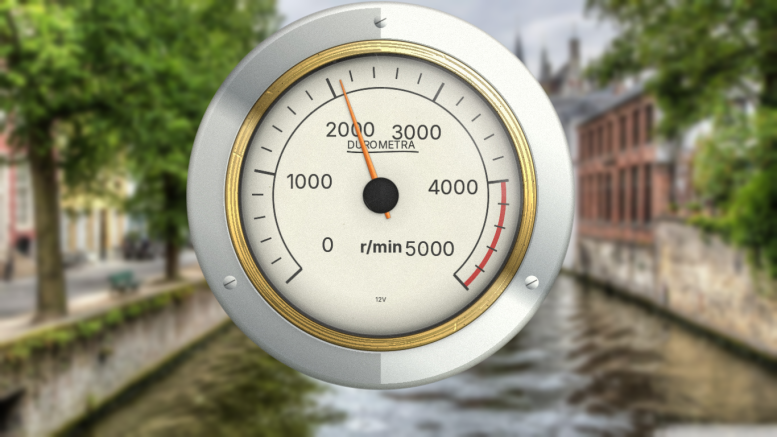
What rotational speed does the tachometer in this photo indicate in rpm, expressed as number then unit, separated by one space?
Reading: 2100 rpm
